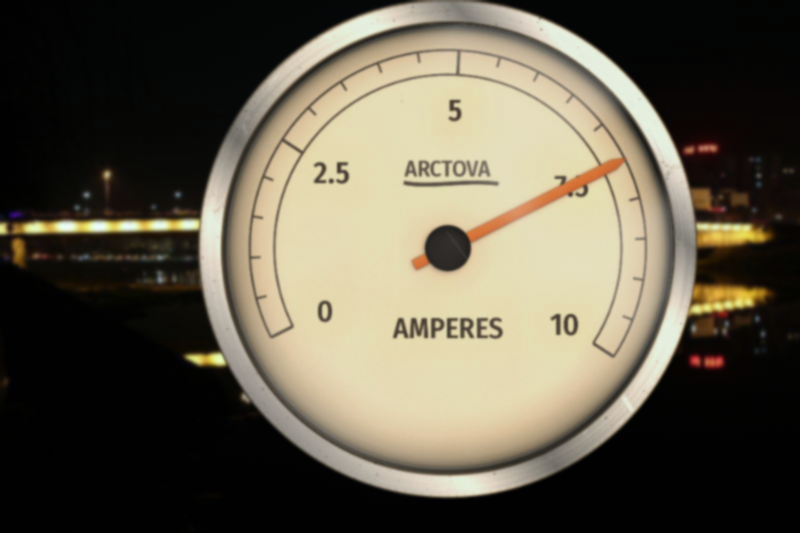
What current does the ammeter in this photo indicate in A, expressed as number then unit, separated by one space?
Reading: 7.5 A
